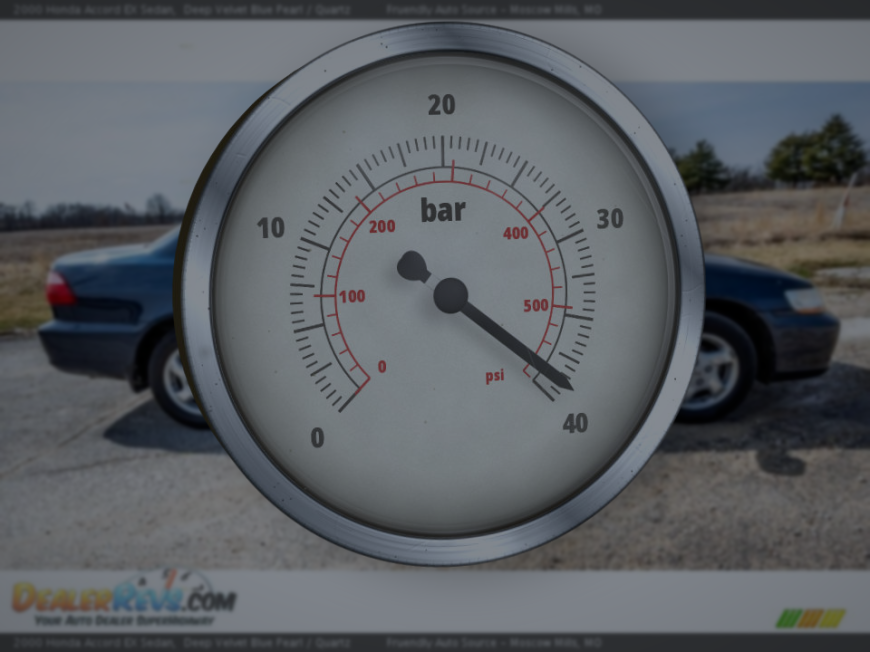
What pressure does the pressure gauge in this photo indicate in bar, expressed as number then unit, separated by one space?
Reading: 39 bar
